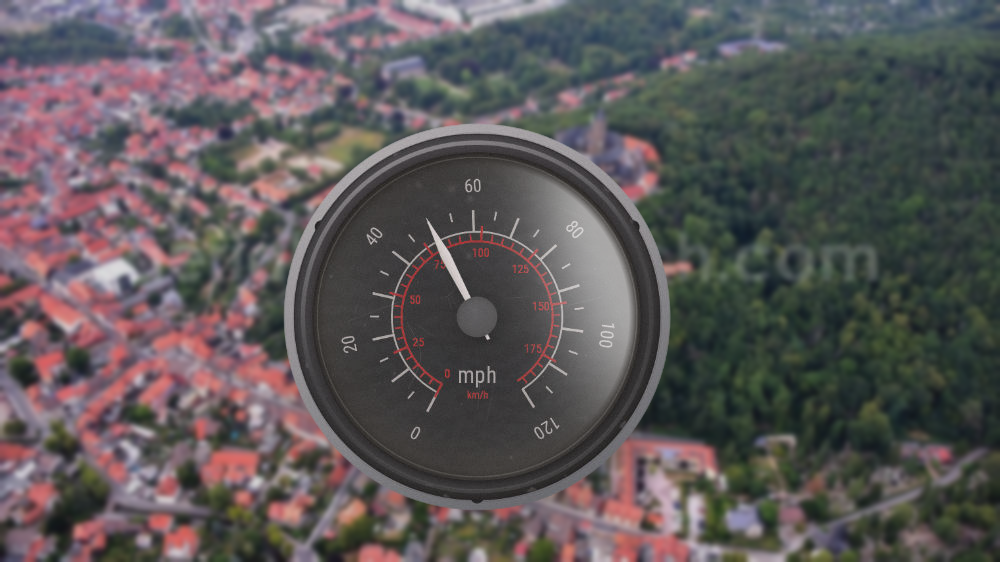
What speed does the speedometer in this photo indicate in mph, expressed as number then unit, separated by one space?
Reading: 50 mph
